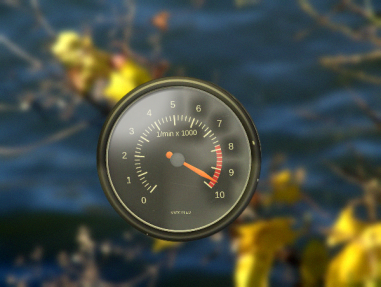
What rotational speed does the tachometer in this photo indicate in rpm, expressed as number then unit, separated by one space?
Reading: 9600 rpm
